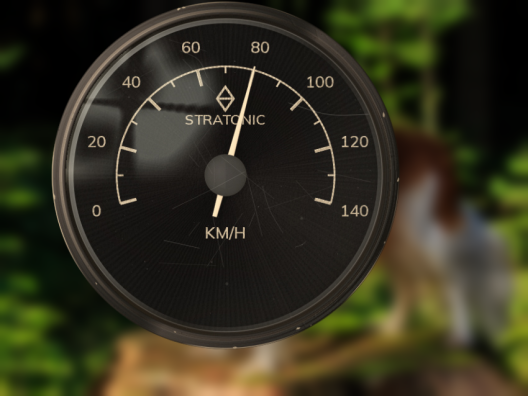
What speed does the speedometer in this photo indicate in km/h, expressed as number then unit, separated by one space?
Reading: 80 km/h
